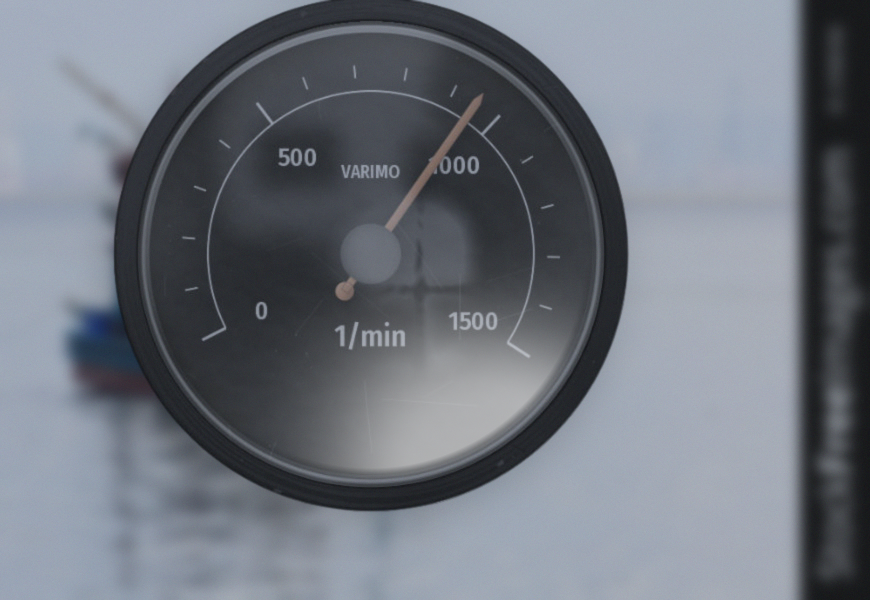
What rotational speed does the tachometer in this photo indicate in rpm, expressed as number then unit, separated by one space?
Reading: 950 rpm
